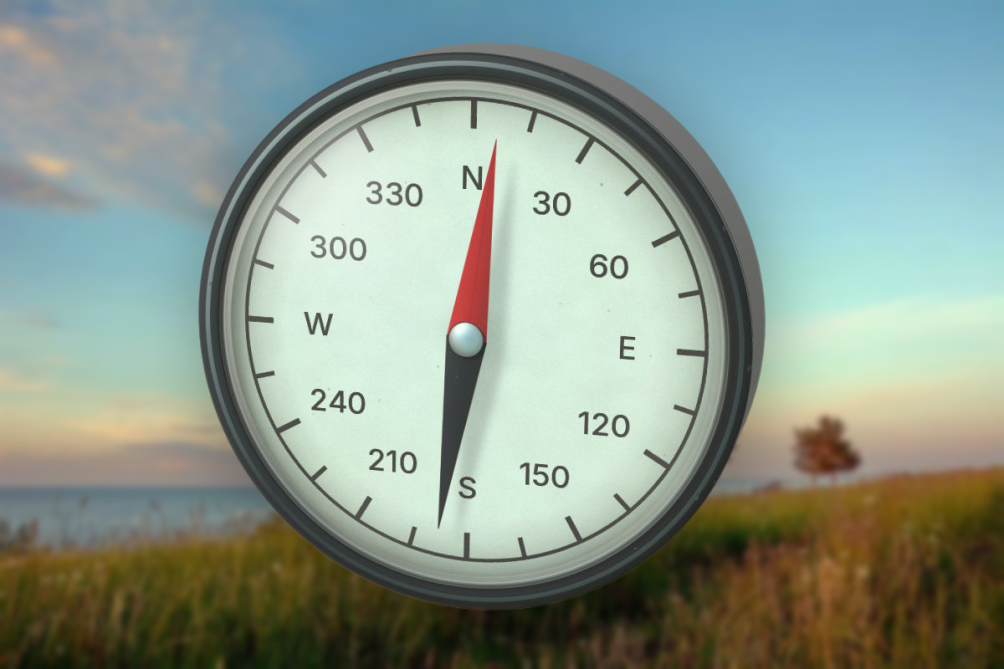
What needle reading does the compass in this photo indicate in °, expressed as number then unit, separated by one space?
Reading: 7.5 °
